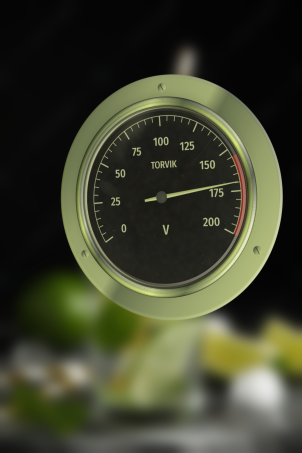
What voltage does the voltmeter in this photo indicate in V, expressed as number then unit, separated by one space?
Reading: 170 V
